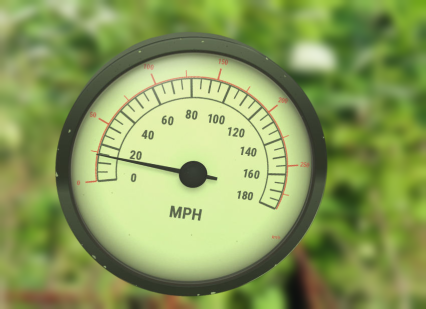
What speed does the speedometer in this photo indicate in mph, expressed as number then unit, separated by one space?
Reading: 15 mph
